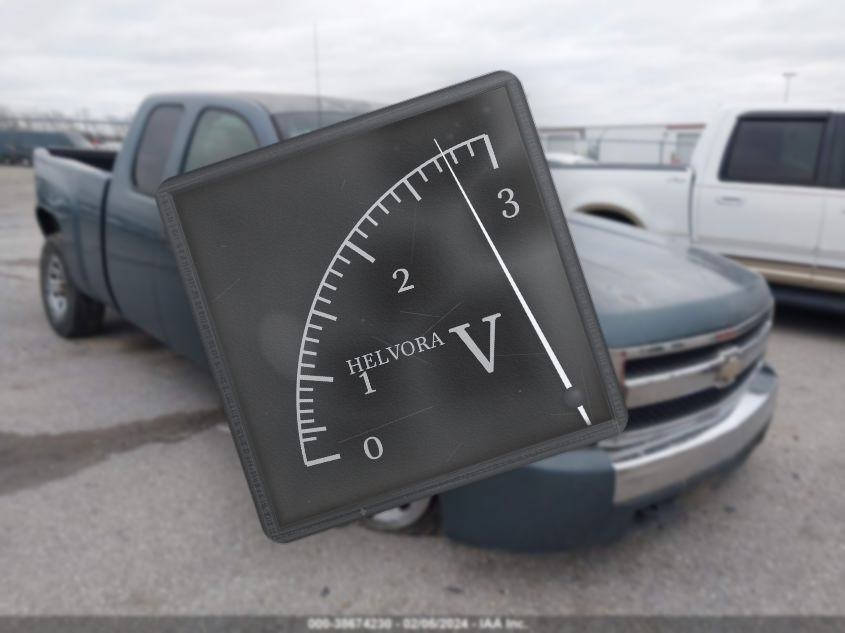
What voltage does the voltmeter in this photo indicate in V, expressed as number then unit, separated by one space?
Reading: 2.75 V
